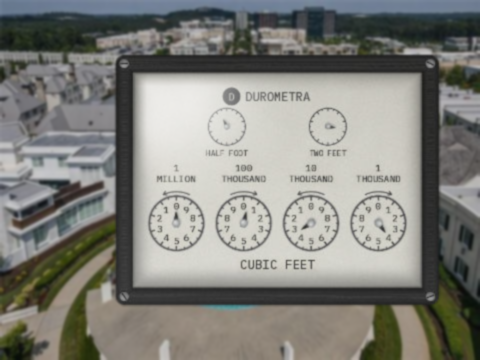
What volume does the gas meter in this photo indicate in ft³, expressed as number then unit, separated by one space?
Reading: 3400 ft³
